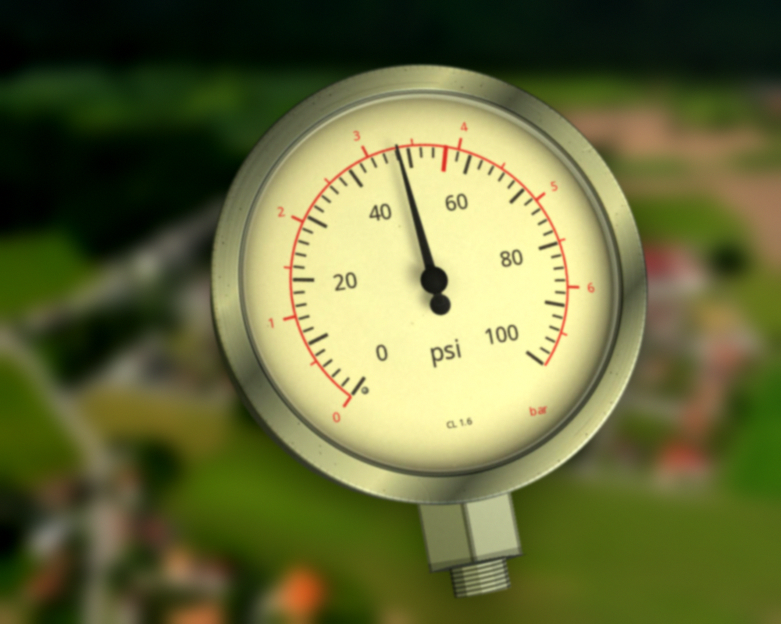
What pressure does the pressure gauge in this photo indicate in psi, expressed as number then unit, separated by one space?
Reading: 48 psi
